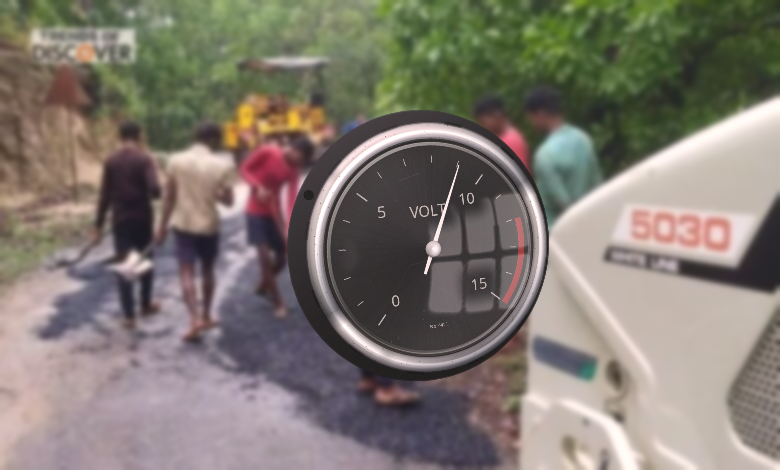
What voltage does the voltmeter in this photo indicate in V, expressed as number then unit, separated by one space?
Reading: 9 V
